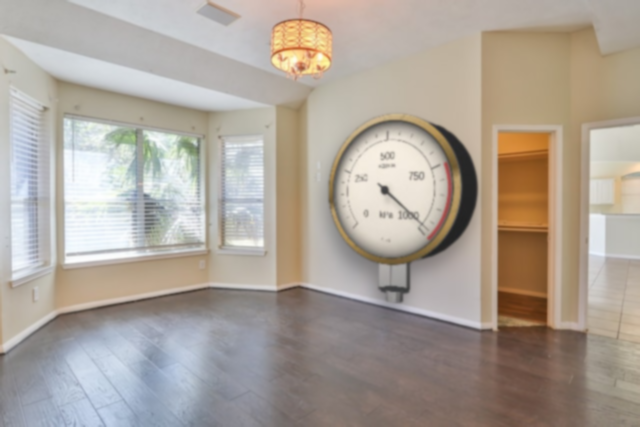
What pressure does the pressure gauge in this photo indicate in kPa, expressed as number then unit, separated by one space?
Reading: 975 kPa
